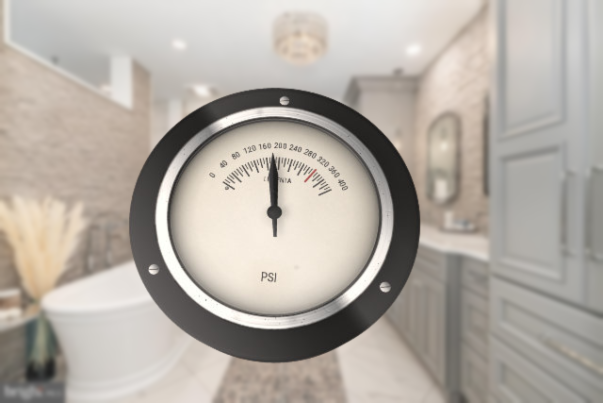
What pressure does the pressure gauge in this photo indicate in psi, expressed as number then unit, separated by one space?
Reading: 180 psi
